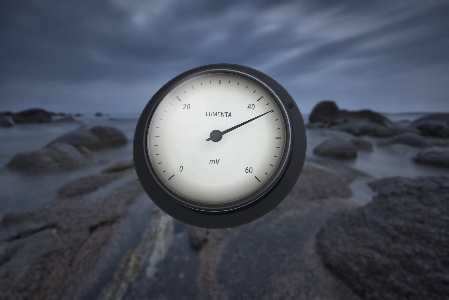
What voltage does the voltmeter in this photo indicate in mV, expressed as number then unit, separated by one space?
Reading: 44 mV
